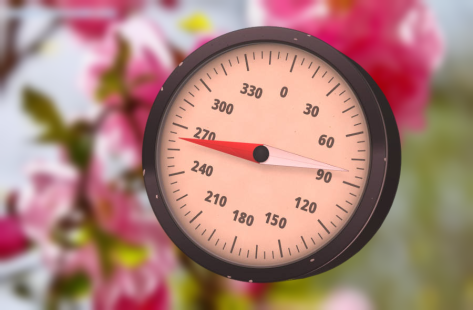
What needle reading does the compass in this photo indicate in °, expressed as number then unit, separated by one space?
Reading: 262.5 °
